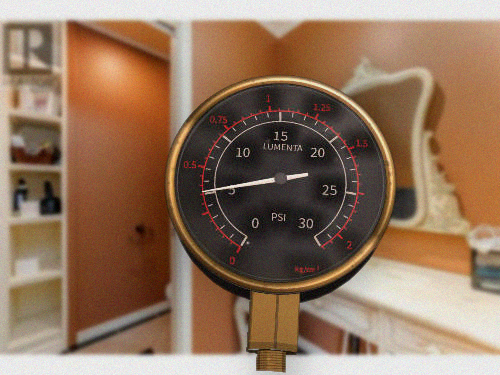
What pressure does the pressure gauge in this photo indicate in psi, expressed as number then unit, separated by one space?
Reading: 5 psi
